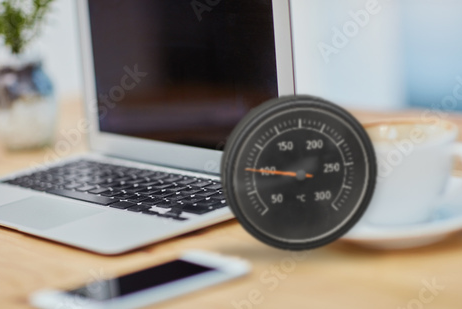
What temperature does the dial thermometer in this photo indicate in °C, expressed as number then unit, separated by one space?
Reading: 100 °C
